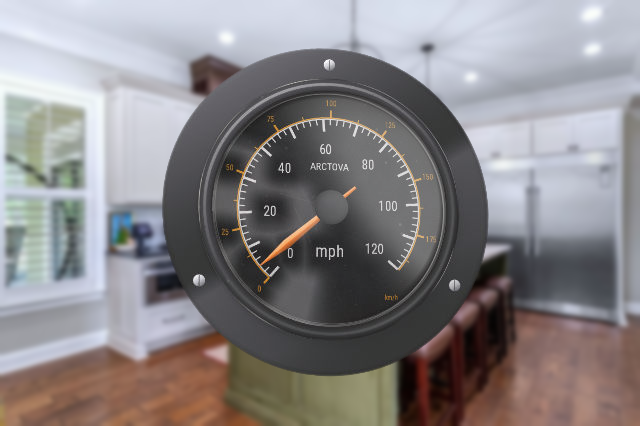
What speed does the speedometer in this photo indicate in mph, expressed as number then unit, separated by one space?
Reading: 4 mph
